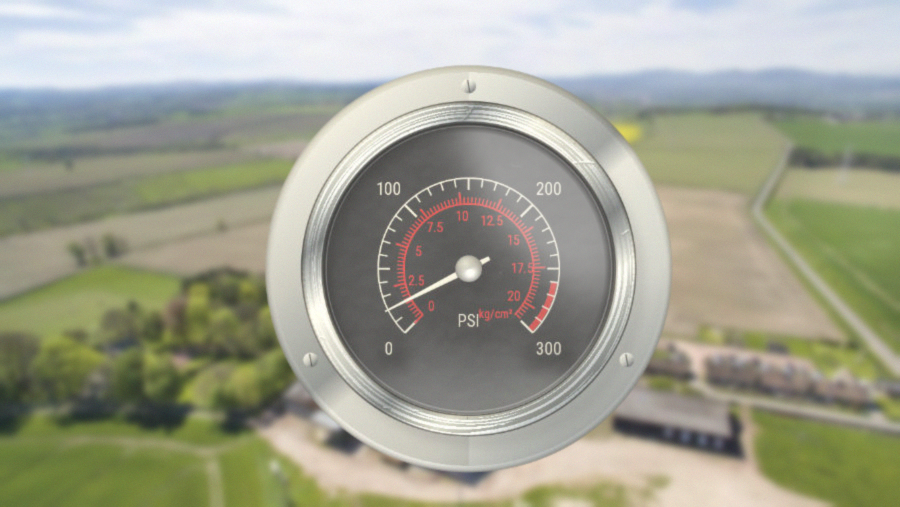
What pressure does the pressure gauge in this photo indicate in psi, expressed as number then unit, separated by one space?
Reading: 20 psi
